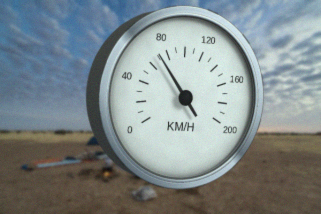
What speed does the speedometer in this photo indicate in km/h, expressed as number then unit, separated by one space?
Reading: 70 km/h
